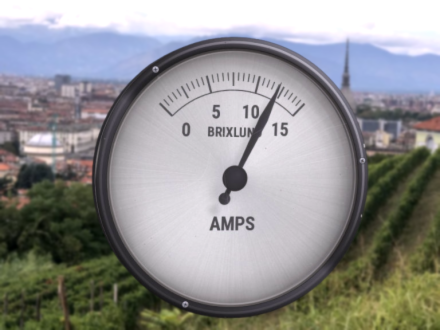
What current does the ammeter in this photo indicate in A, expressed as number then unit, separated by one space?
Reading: 12 A
